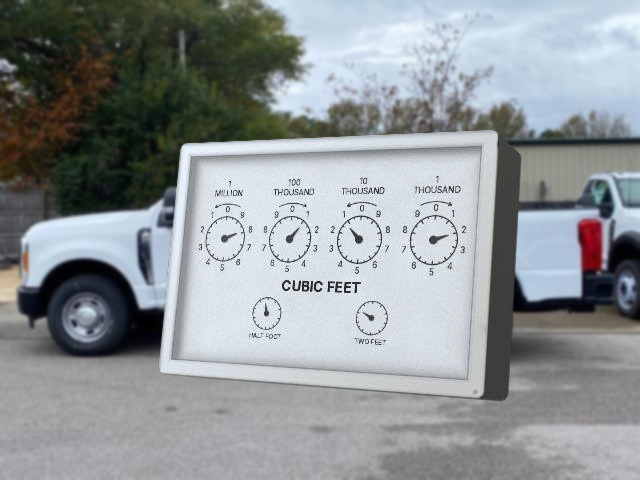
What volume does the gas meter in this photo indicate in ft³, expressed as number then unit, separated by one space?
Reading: 811200 ft³
